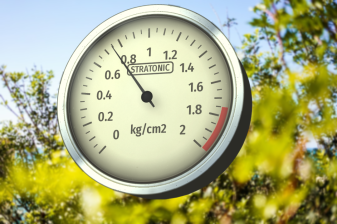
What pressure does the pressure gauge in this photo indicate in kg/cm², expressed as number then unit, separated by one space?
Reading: 0.75 kg/cm²
